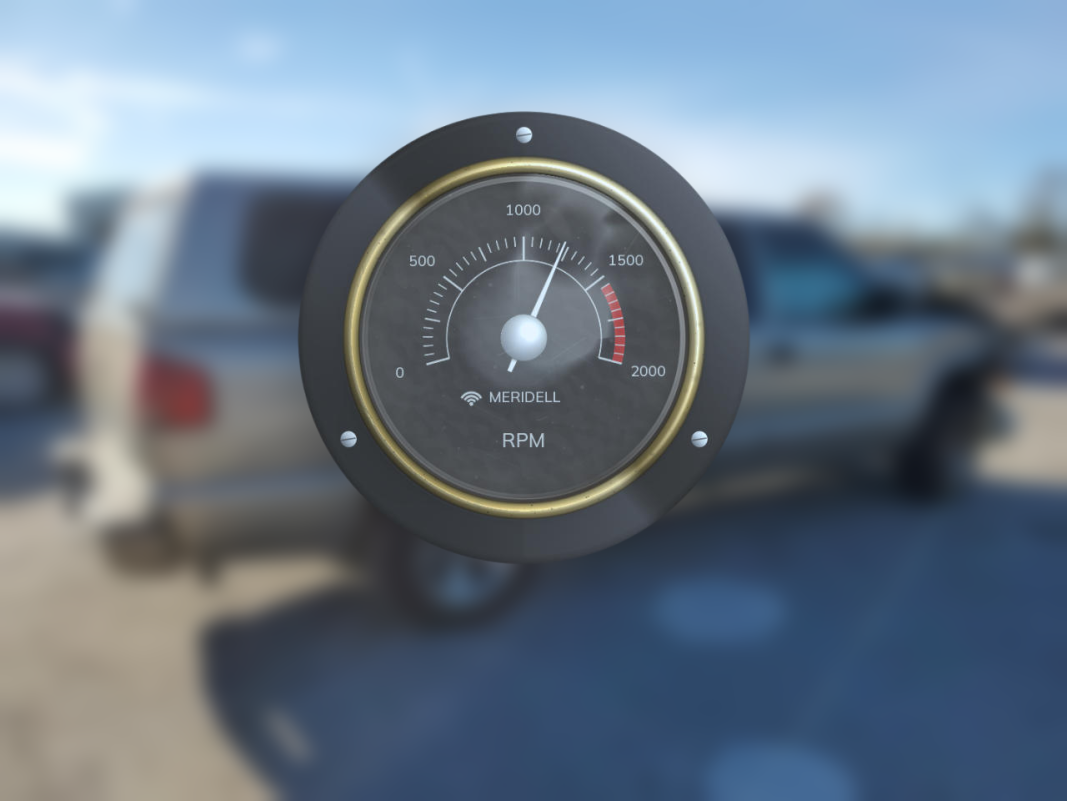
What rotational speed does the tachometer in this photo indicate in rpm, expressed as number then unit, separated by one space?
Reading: 1225 rpm
